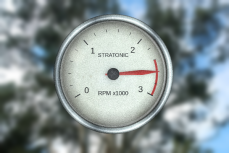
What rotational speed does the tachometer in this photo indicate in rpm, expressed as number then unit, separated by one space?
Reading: 2600 rpm
